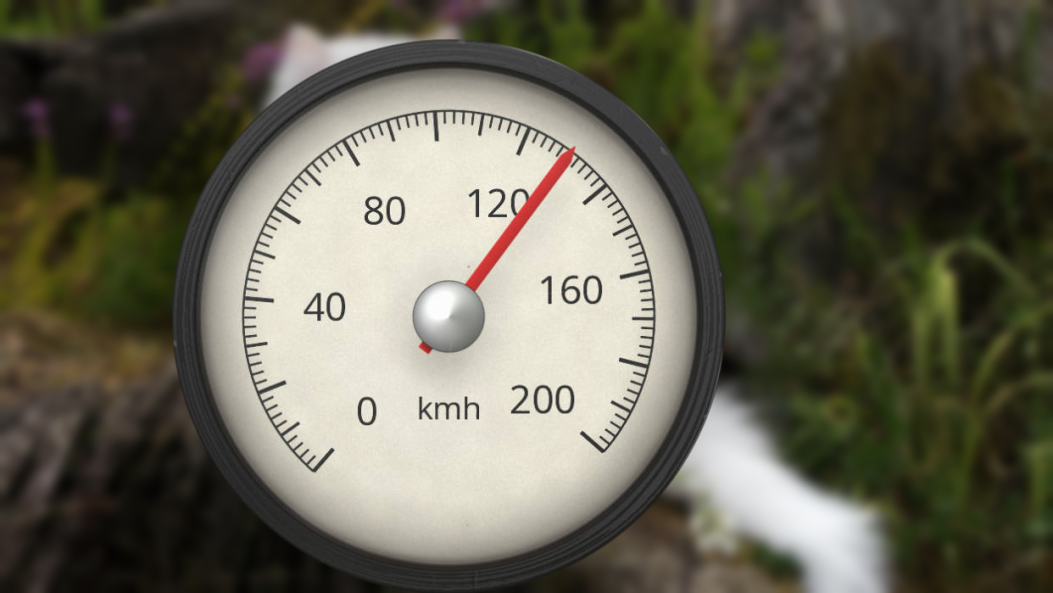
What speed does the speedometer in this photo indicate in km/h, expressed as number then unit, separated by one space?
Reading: 130 km/h
